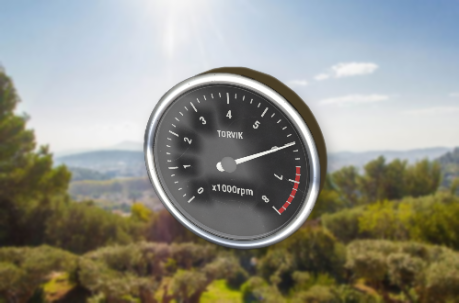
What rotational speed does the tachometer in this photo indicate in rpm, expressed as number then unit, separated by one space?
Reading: 6000 rpm
